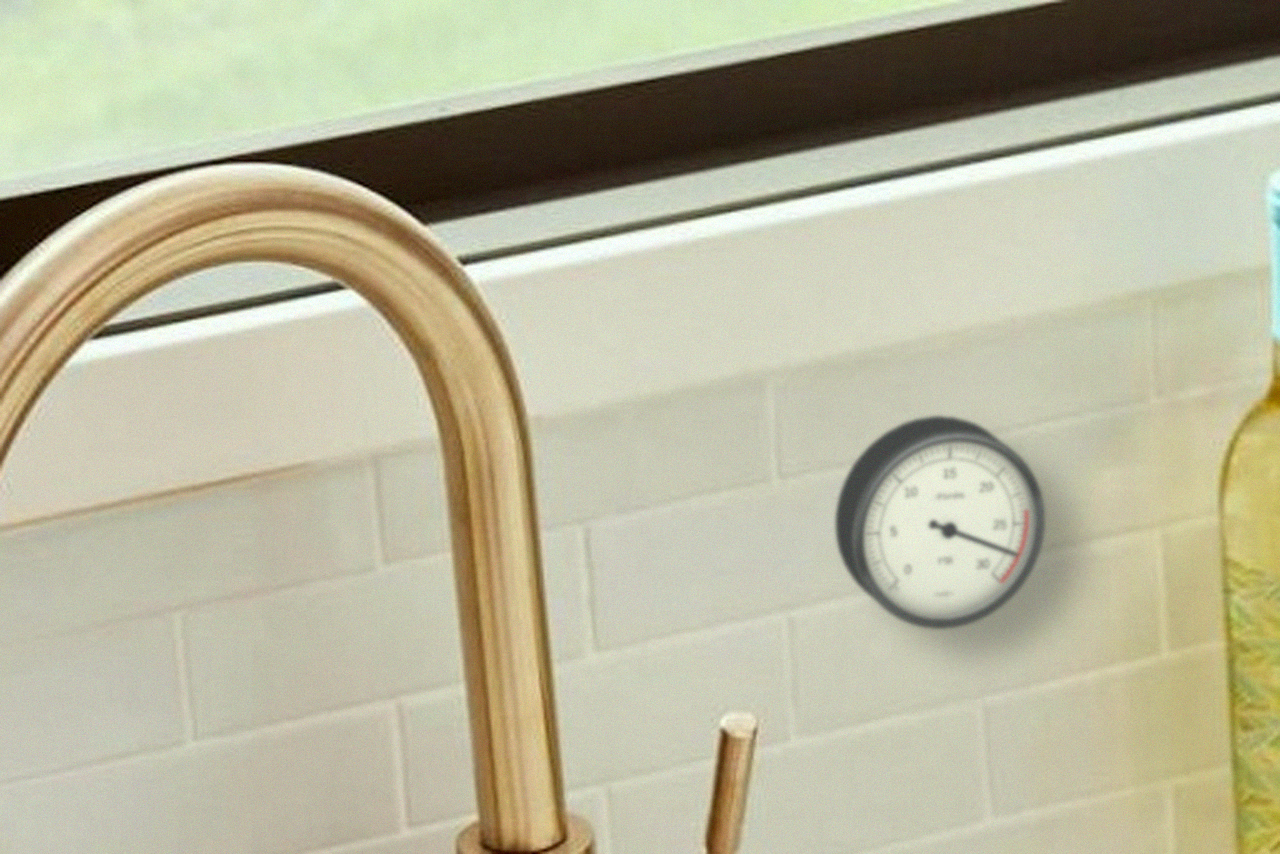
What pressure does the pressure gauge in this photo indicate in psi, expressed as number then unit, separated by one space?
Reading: 27.5 psi
